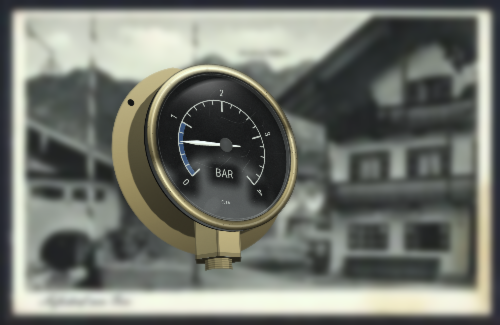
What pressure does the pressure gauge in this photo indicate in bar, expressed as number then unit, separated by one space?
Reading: 0.6 bar
